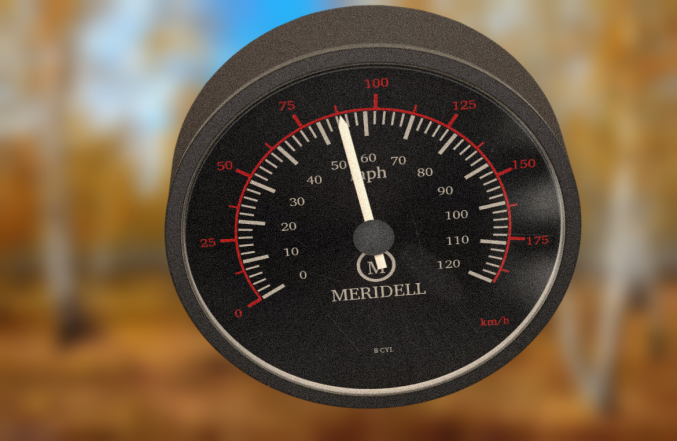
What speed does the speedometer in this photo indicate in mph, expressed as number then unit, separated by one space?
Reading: 55 mph
